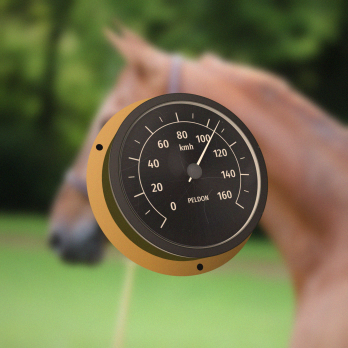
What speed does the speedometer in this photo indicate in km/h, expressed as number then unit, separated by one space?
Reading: 105 km/h
